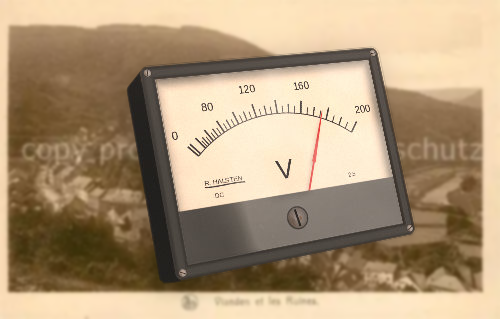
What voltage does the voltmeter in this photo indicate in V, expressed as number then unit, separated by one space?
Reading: 175 V
